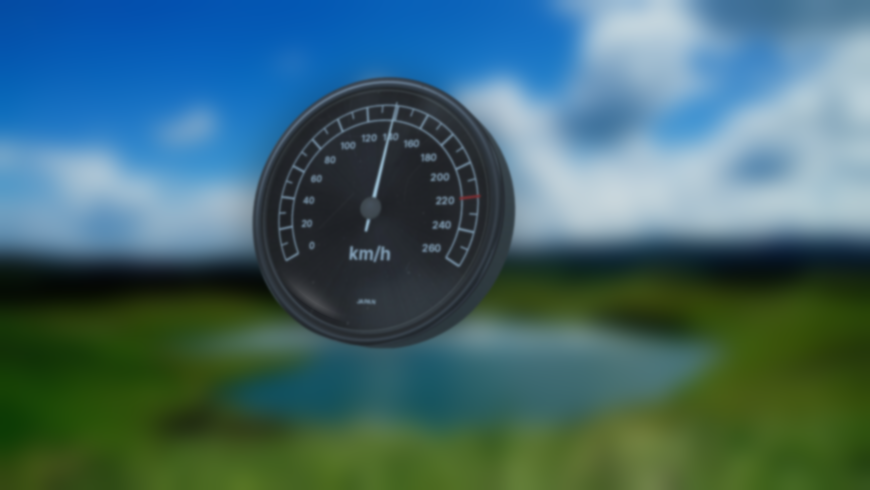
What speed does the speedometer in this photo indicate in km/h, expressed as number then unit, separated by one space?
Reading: 140 km/h
